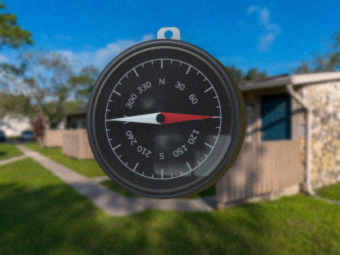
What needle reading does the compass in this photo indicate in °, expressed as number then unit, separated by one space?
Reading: 90 °
